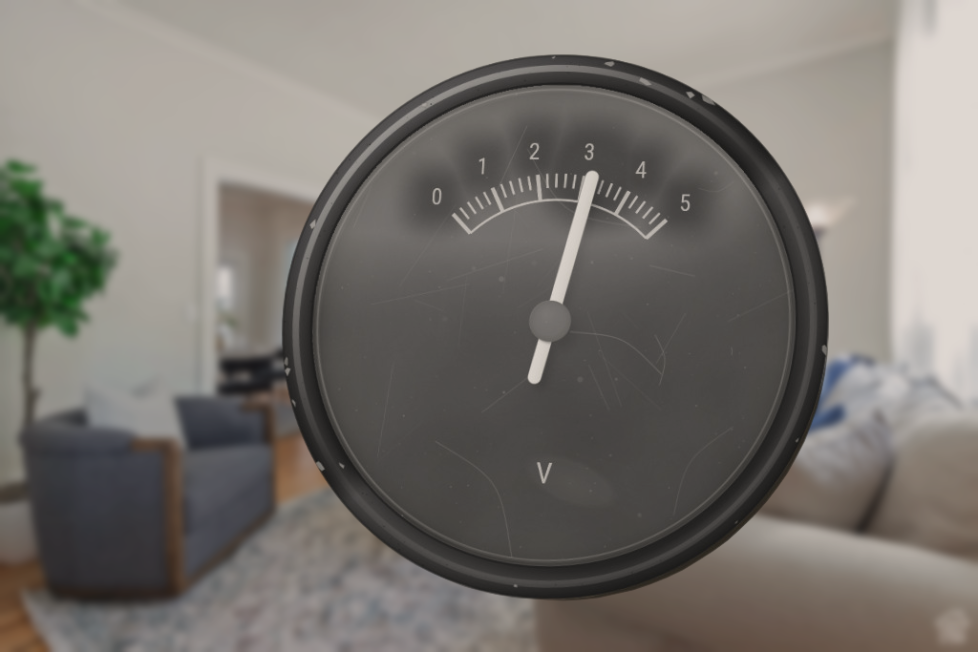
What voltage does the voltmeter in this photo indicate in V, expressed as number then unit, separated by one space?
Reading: 3.2 V
